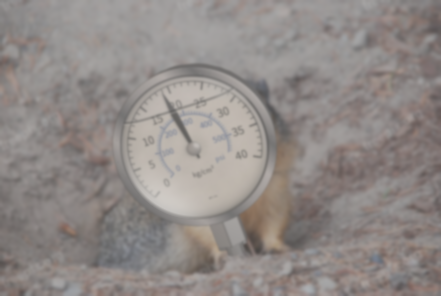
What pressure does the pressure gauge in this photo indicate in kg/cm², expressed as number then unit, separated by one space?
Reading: 19 kg/cm²
